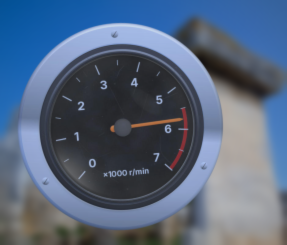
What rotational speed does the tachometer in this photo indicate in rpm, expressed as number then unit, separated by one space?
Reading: 5750 rpm
